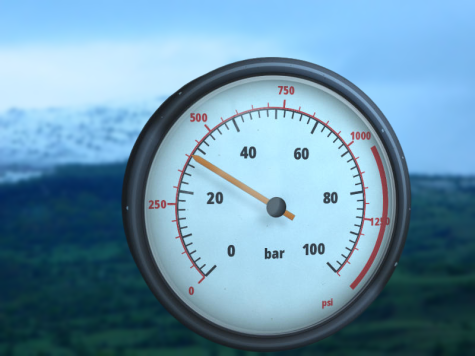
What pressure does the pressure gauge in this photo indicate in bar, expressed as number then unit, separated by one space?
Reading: 28 bar
